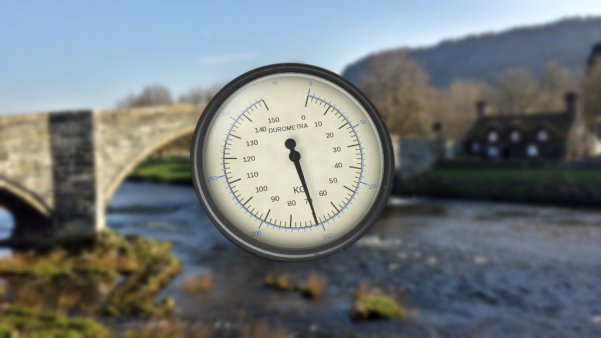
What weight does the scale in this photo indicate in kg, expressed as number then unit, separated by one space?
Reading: 70 kg
